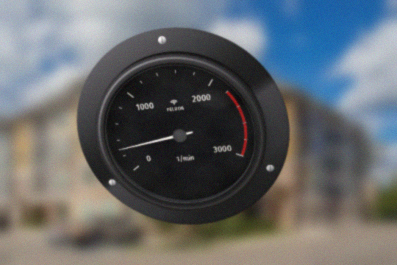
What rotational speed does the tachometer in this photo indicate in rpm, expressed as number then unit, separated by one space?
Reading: 300 rpm
